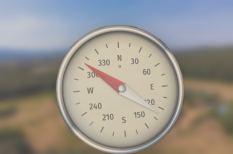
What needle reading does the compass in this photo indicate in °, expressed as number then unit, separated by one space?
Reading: 307.5 °
